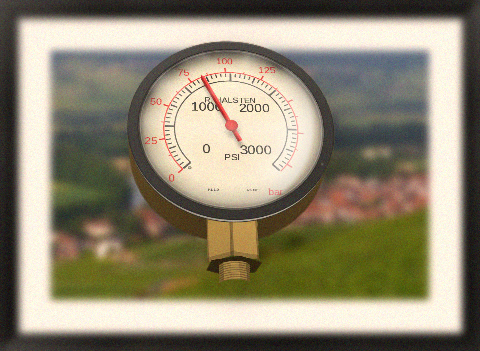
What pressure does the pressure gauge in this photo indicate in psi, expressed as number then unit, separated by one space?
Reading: 1200 psi
